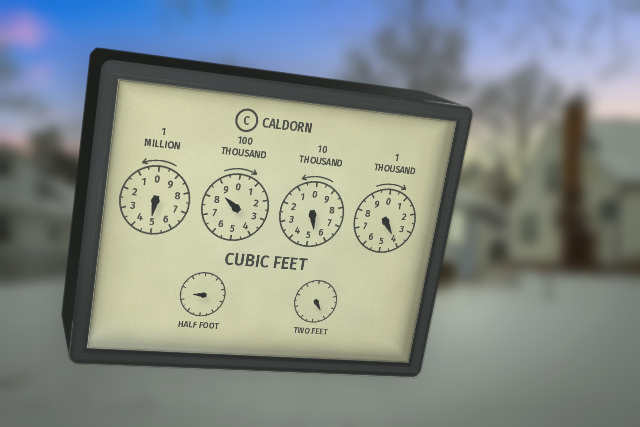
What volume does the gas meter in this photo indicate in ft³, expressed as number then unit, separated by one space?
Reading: 485400 ft³
